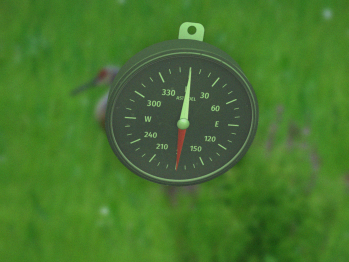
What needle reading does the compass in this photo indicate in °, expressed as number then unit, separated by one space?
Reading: 180 °
